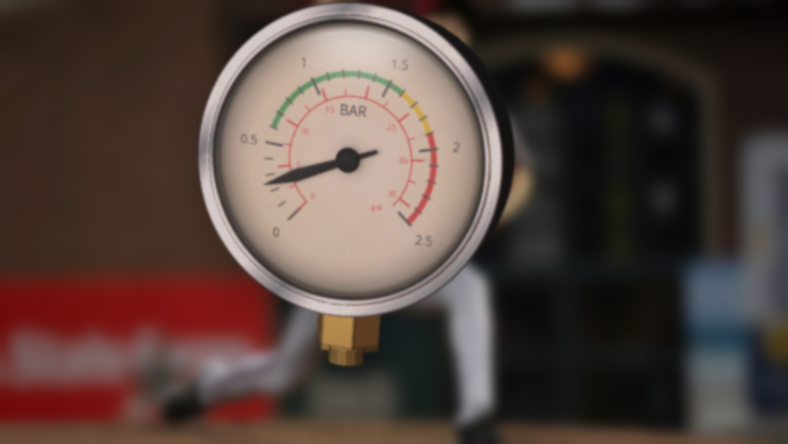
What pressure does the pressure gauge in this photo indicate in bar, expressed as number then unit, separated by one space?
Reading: 0.25 bar
